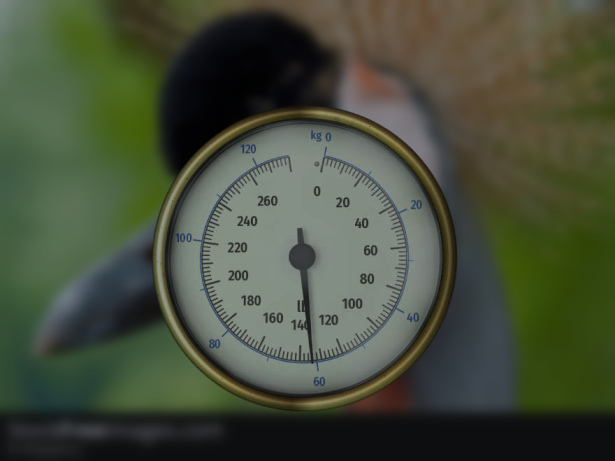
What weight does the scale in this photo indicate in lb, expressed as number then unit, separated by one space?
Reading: 134 lb
